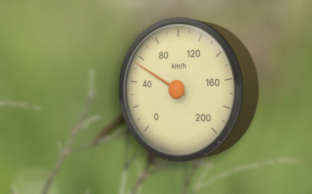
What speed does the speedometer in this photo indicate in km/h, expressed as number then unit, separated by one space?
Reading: 55 km/h
